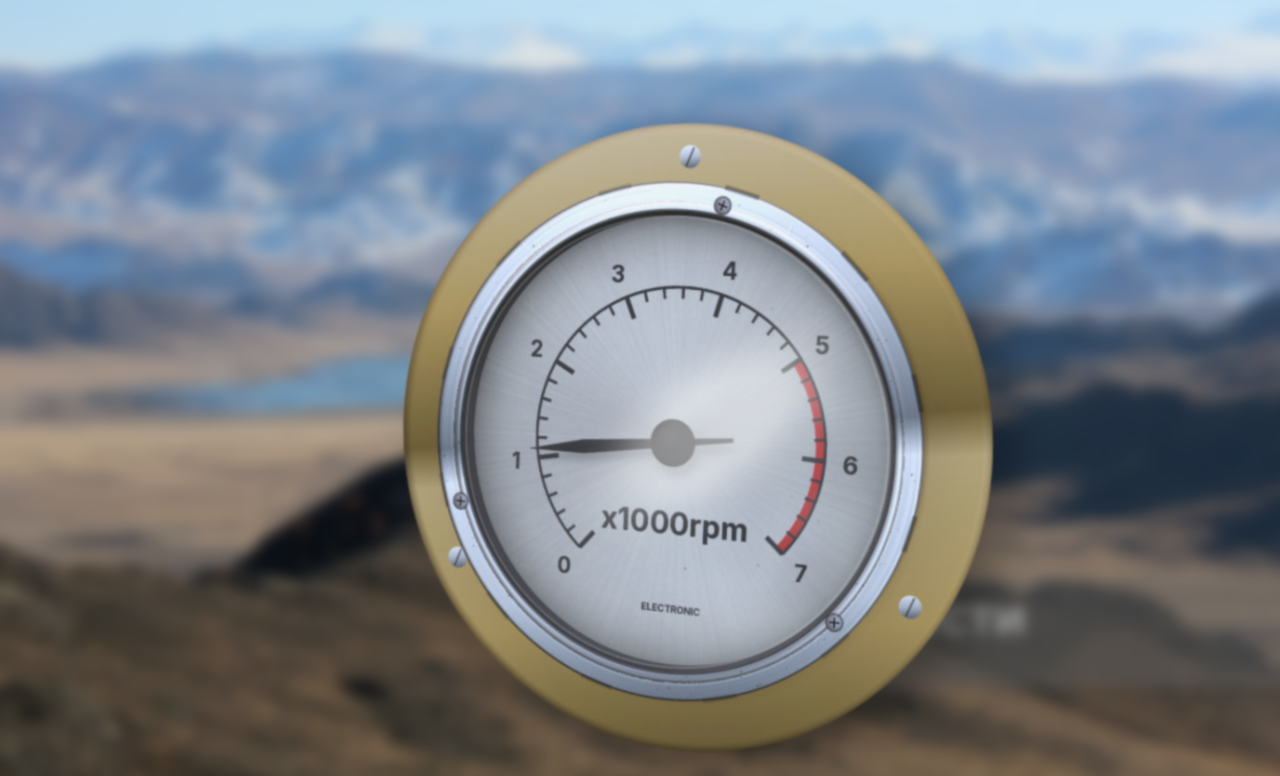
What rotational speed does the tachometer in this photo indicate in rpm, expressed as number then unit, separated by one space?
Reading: 1100 rpm
